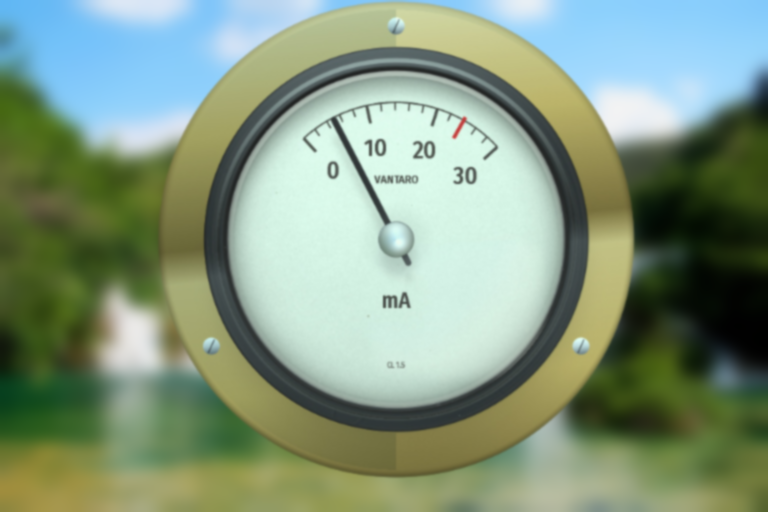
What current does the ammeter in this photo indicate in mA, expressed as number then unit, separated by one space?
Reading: 5 mA
